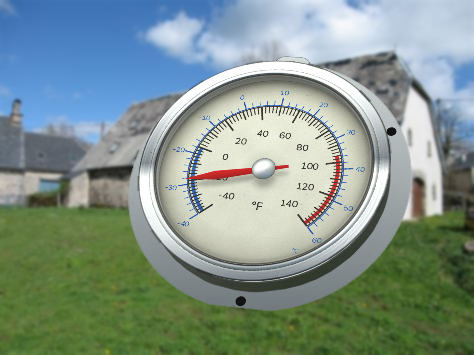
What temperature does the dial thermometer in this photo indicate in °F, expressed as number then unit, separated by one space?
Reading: -20 °F
